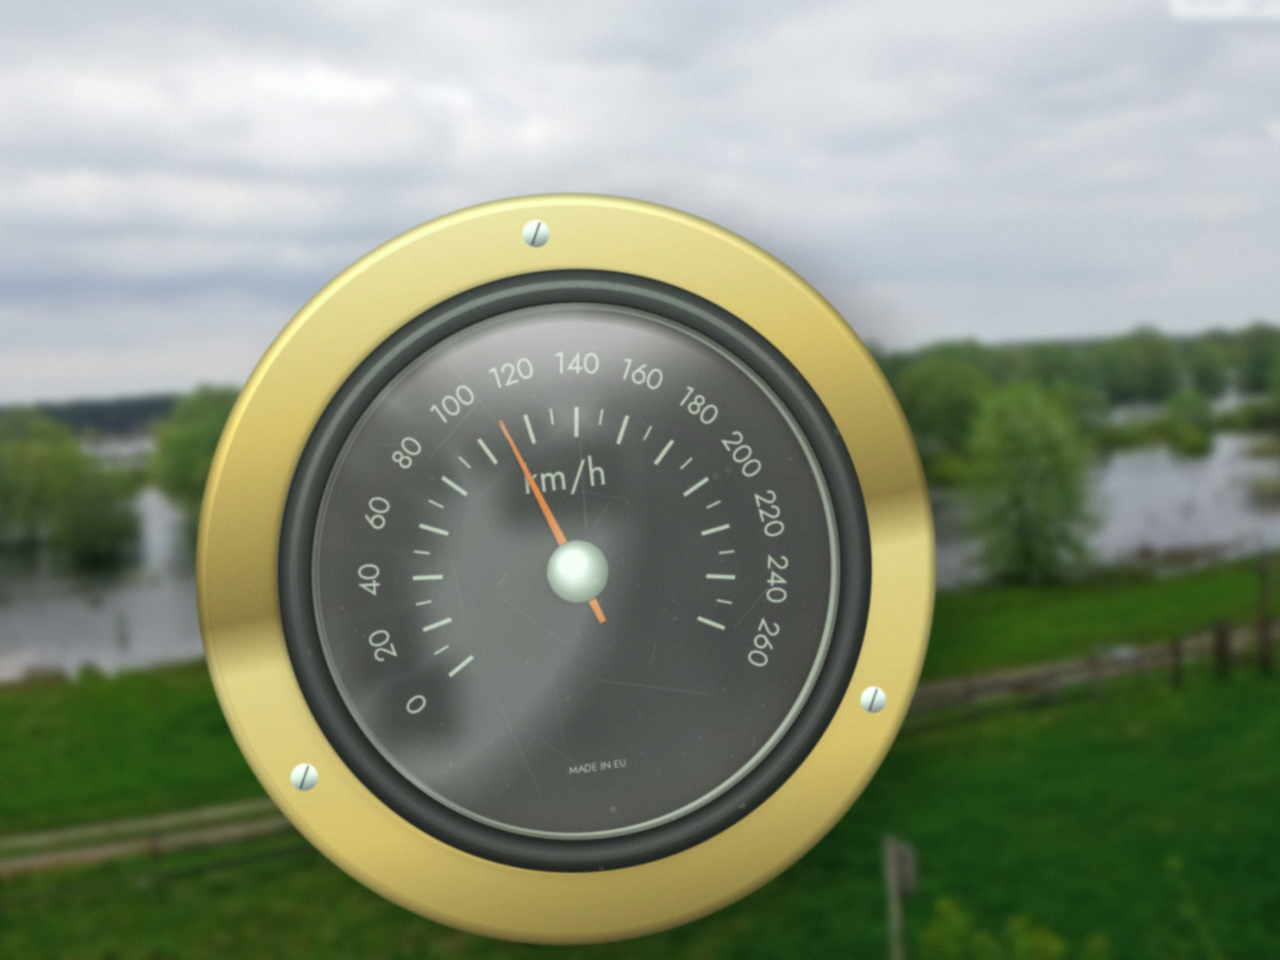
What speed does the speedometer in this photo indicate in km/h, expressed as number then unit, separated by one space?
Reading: 110 km/h
